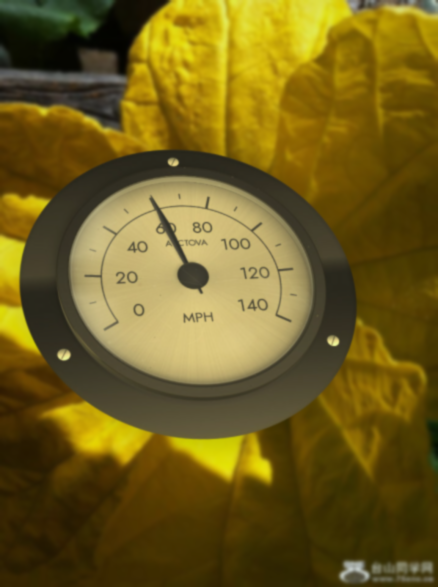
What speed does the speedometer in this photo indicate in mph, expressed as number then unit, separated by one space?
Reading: 60 mph
